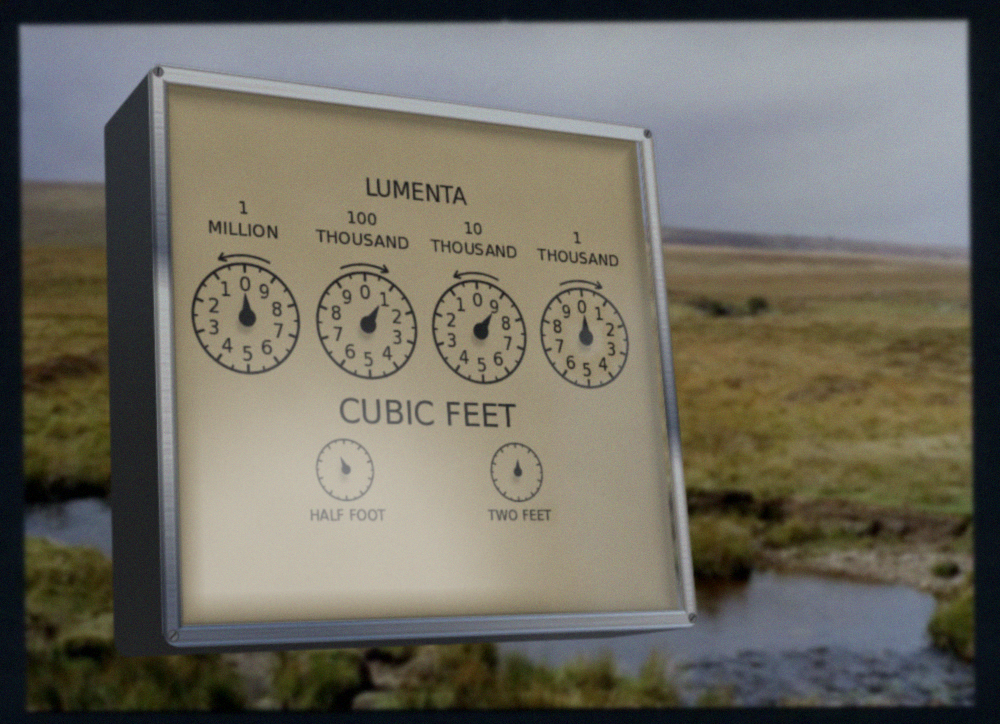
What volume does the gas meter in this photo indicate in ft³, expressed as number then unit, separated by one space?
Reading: 9000 ft³
